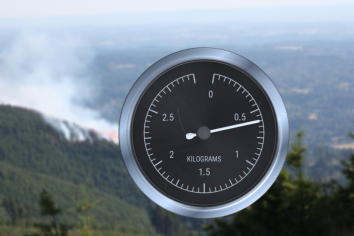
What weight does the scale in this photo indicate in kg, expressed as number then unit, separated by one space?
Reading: 0.6 kg
